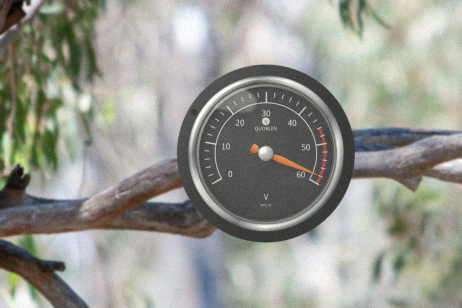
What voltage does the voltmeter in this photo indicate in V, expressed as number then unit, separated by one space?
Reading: 58 V
